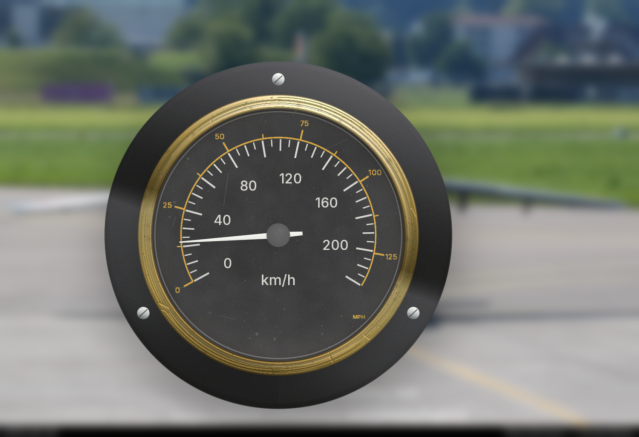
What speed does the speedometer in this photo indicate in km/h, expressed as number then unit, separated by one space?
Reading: 22.5 km/h
